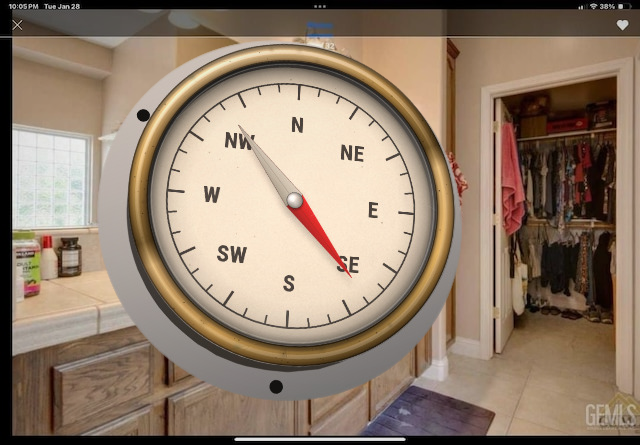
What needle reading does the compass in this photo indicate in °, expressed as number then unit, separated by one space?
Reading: 140 °
